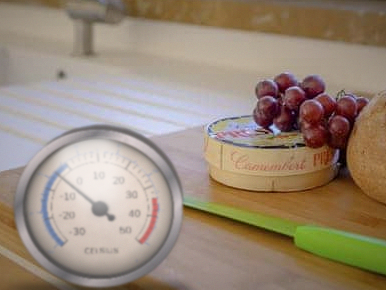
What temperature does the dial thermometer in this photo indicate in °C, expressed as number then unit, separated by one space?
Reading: -4 °C
